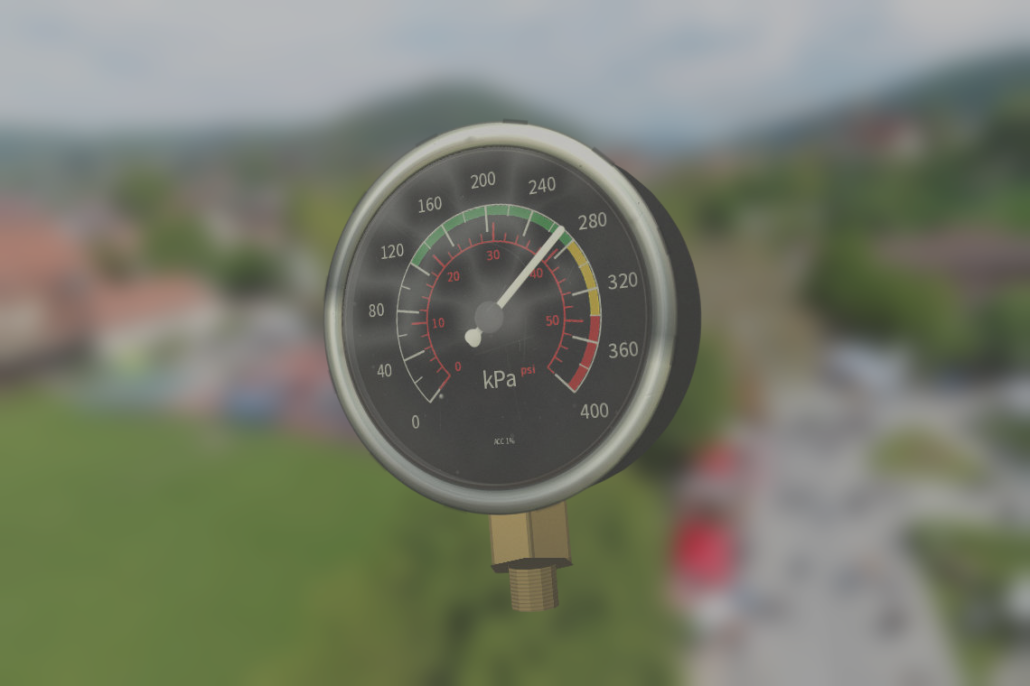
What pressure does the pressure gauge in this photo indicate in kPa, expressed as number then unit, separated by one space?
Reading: 270 kPa
